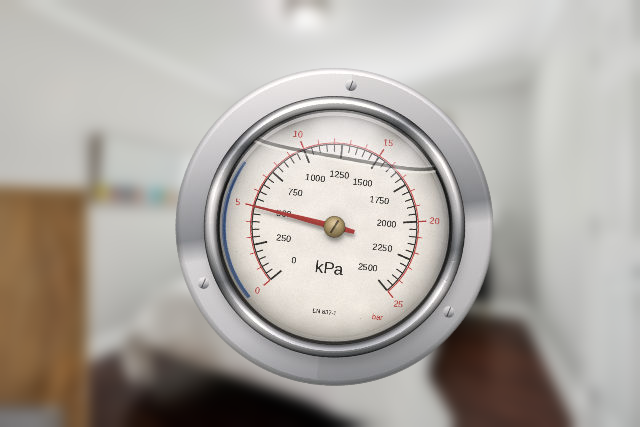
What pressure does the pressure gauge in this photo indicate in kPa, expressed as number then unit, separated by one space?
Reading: 500 kPa
